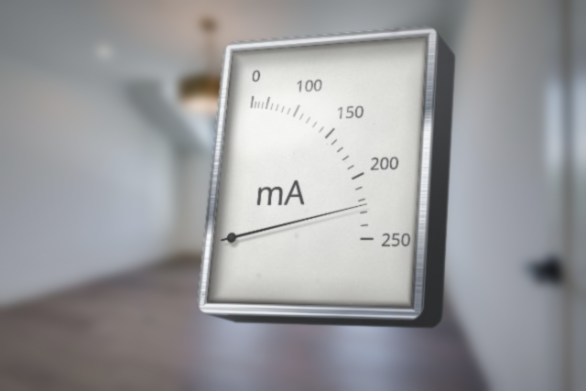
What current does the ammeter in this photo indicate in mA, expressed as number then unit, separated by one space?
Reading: 225 mA
